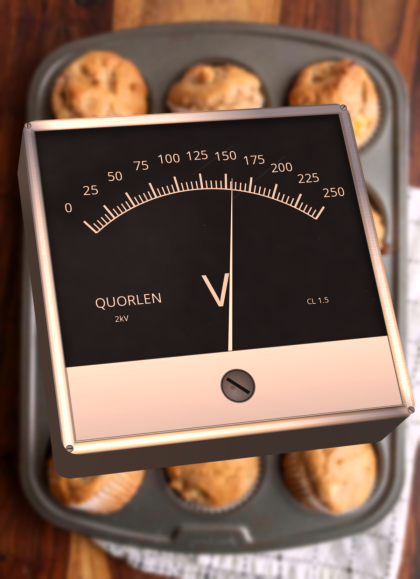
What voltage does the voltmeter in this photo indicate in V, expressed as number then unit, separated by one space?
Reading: 155 V
